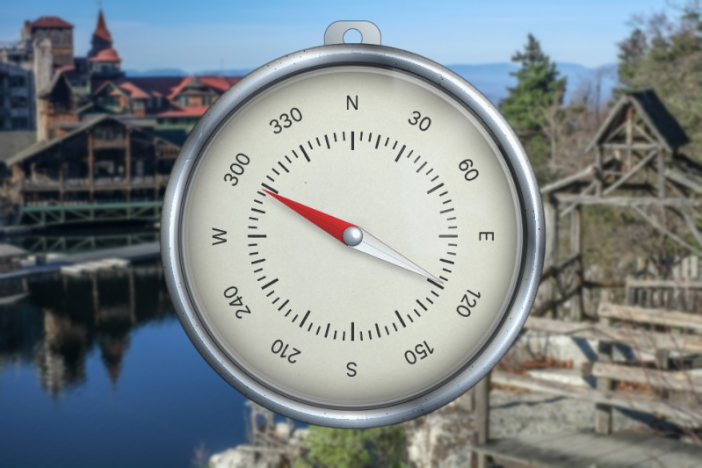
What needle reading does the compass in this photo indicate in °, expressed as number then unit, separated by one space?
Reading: 297.5 °
